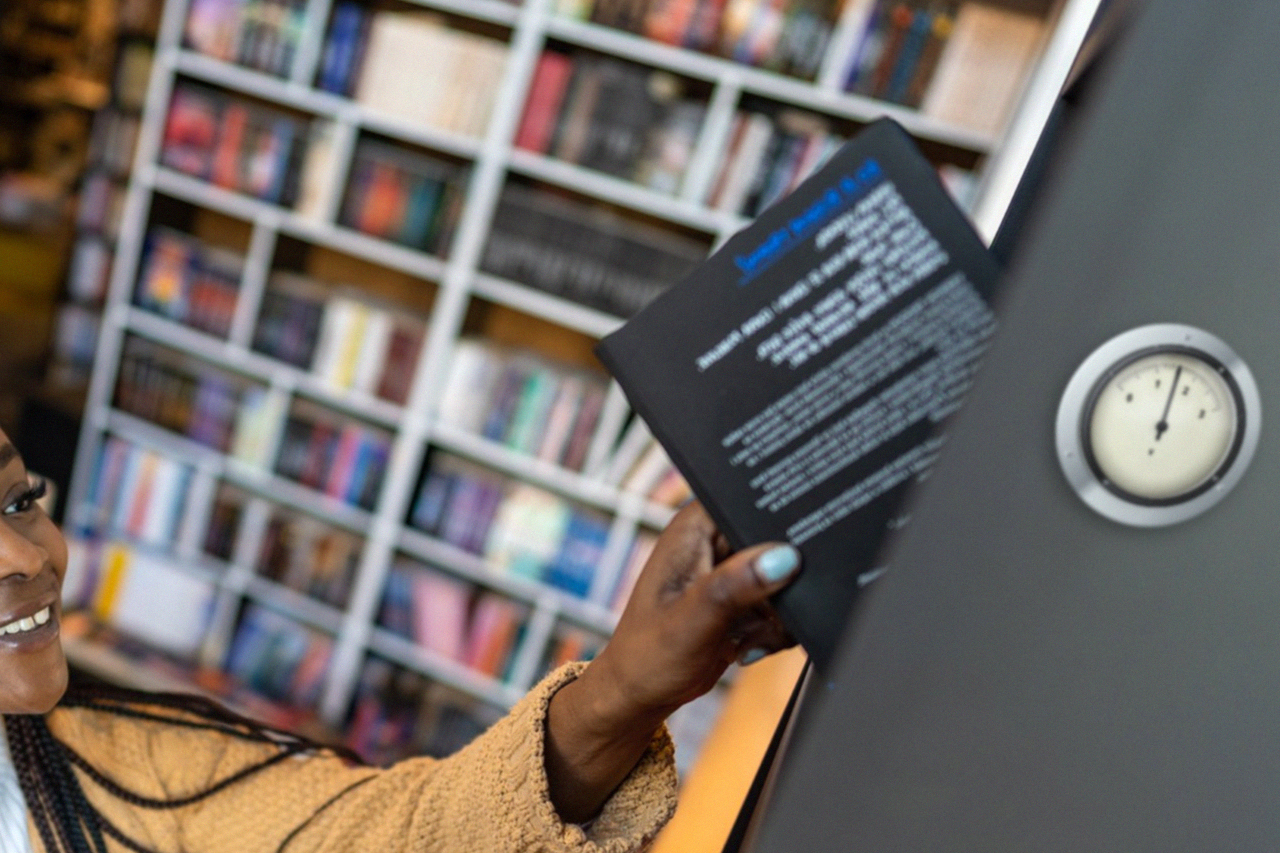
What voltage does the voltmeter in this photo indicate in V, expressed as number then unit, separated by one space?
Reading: 1.5 V
